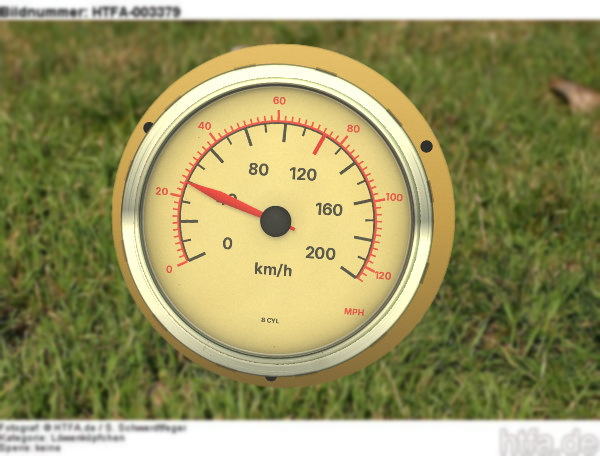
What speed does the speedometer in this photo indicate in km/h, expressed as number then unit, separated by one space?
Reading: 40 km/h
